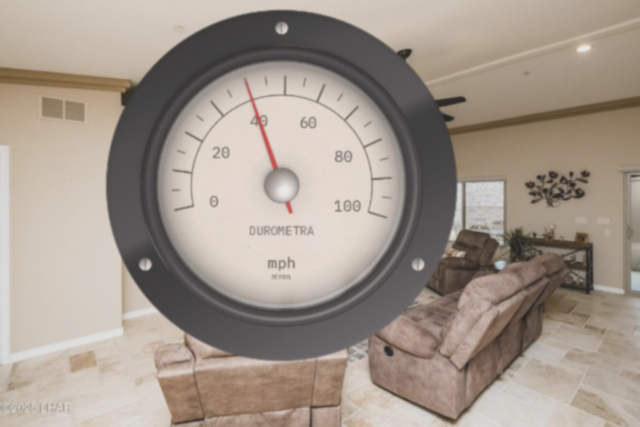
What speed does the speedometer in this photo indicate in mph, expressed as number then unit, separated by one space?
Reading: 40 mph
